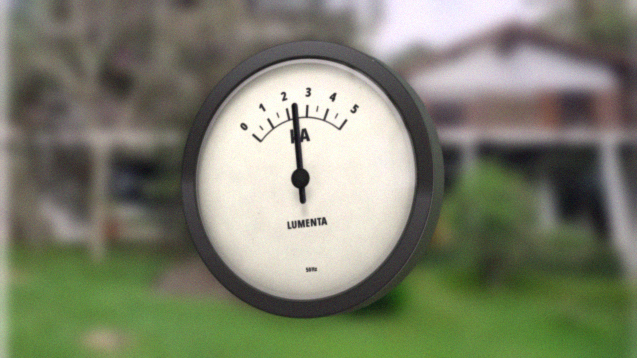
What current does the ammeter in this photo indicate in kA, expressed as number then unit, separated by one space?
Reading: 2.5 kA
